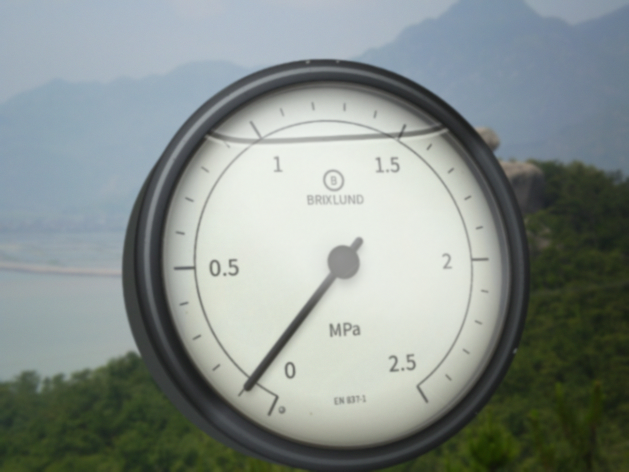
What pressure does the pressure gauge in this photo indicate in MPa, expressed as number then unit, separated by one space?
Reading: 0.1 MPa
